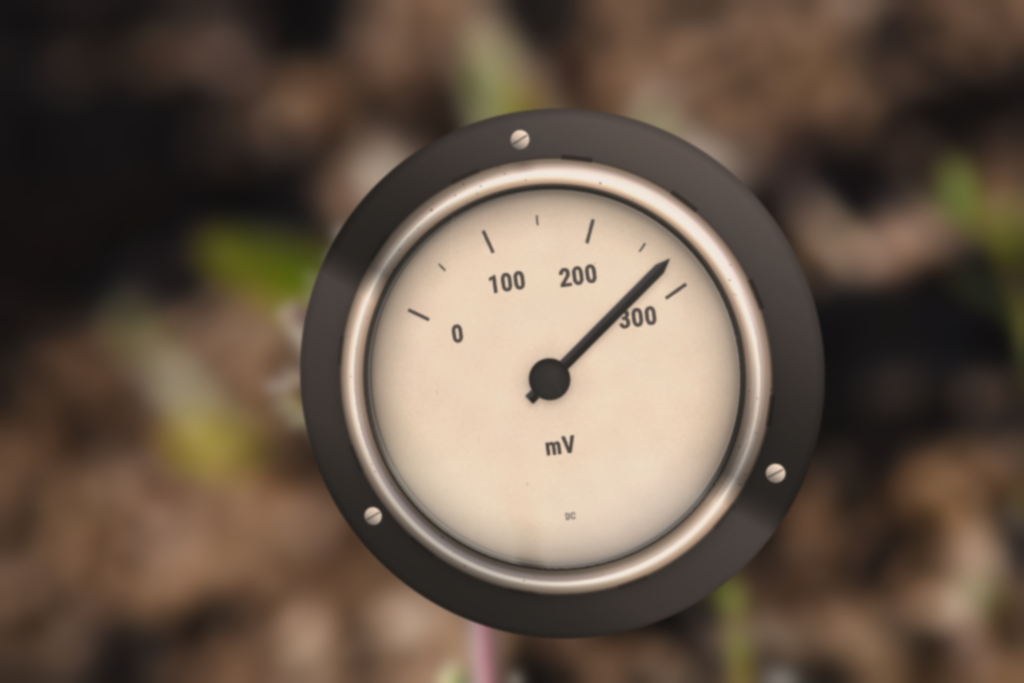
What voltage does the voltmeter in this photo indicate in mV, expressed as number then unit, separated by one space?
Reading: 275 mV
